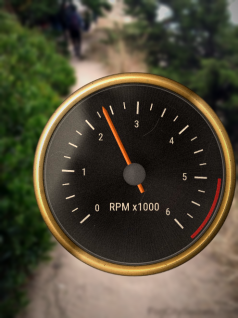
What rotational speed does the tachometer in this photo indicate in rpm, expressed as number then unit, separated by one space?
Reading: 2375 rpm
